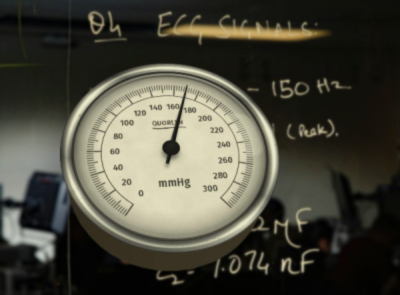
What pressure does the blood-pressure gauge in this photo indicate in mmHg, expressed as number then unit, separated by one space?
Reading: 170 mmHg
